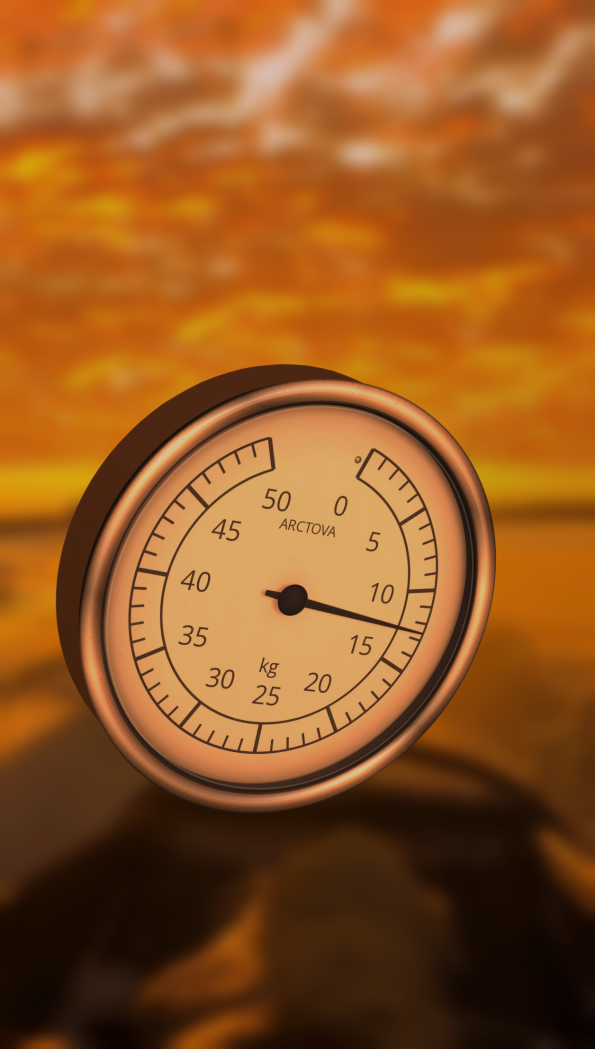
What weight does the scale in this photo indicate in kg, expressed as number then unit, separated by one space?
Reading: 12.5 kg
